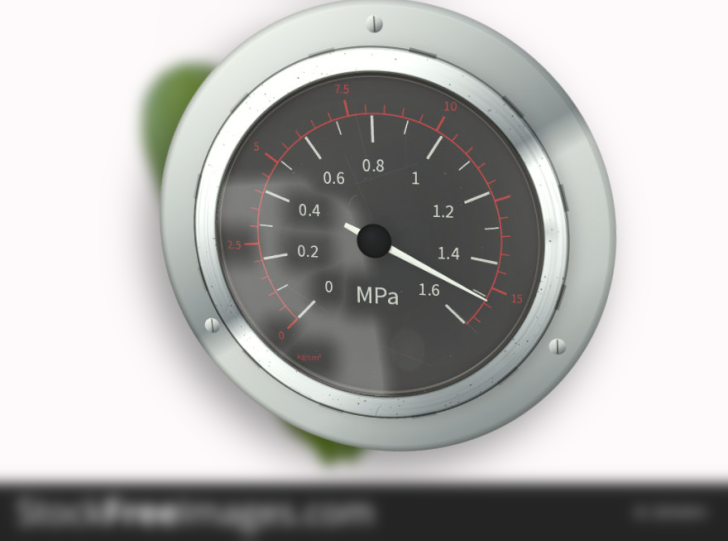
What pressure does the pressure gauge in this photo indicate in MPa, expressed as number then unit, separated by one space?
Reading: 1.5 MPa
